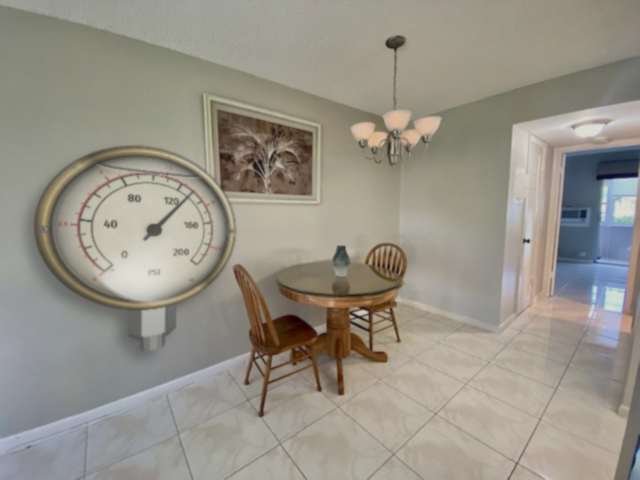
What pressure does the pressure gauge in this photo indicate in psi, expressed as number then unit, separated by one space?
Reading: 130 psi
